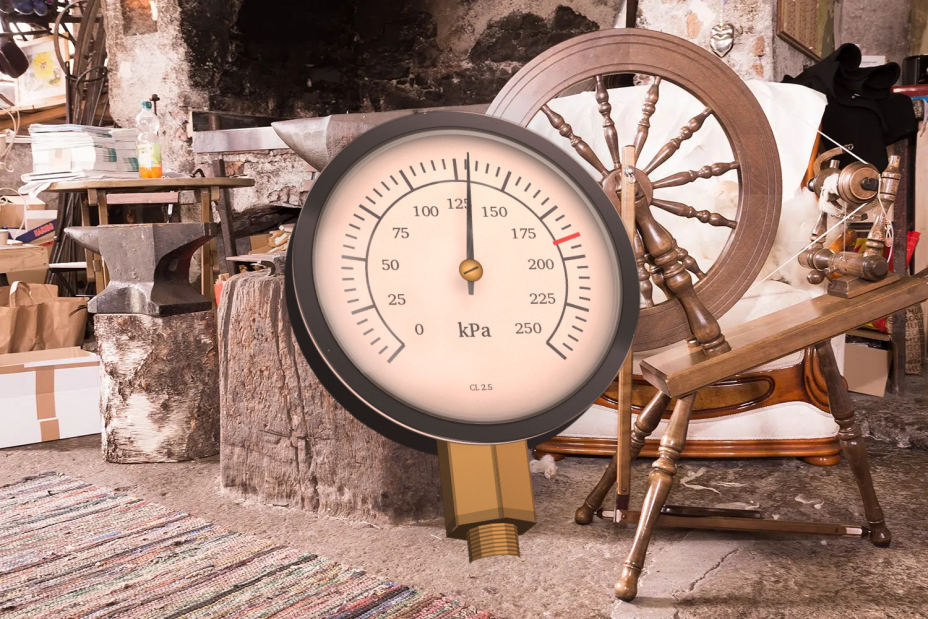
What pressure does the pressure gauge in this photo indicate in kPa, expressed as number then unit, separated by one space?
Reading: 130 kPa
